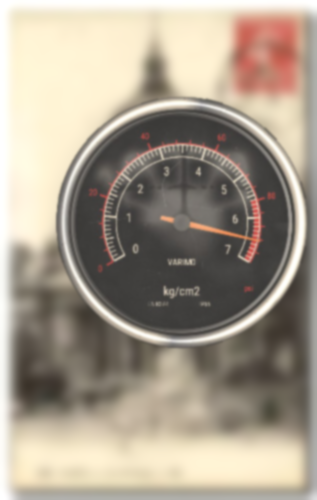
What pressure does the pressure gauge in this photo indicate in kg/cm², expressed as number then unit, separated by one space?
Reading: 6.5 kg/cm²
